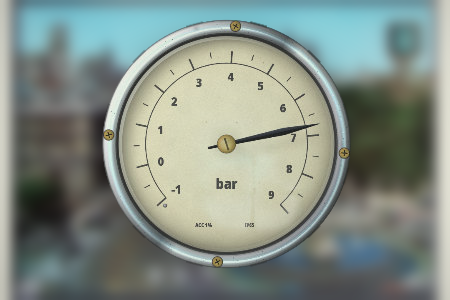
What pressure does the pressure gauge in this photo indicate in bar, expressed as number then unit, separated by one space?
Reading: 6.75 bar
